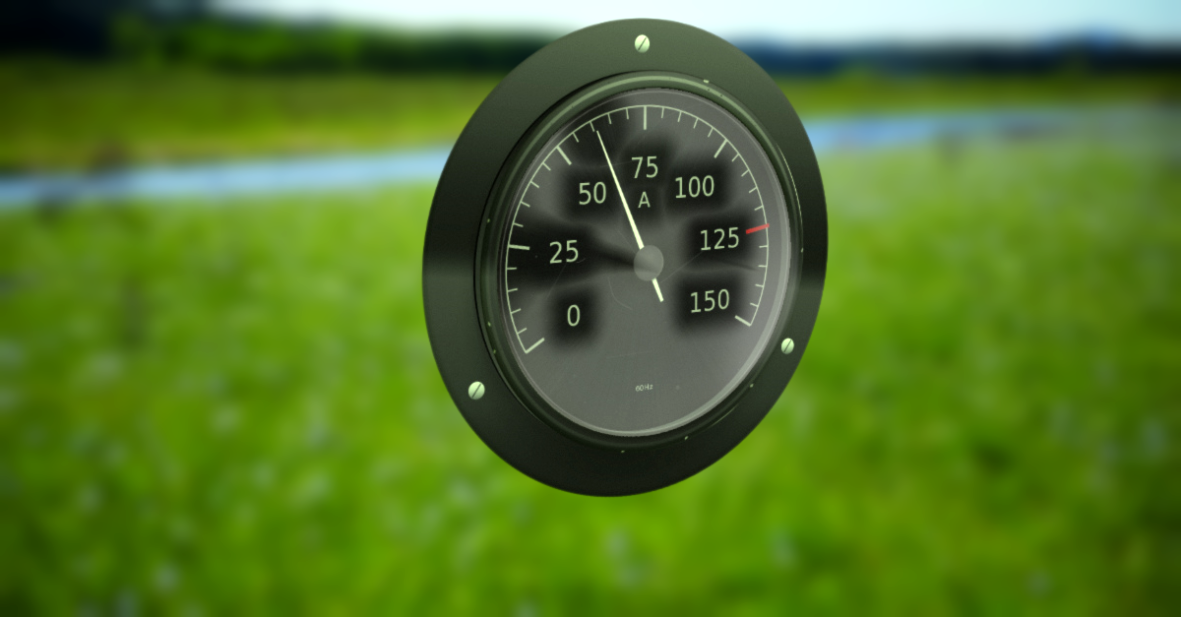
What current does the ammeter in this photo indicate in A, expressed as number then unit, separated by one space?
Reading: 60 A
